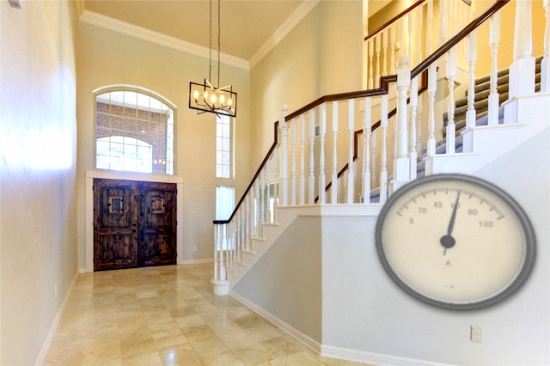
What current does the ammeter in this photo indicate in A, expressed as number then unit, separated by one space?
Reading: 60 A
